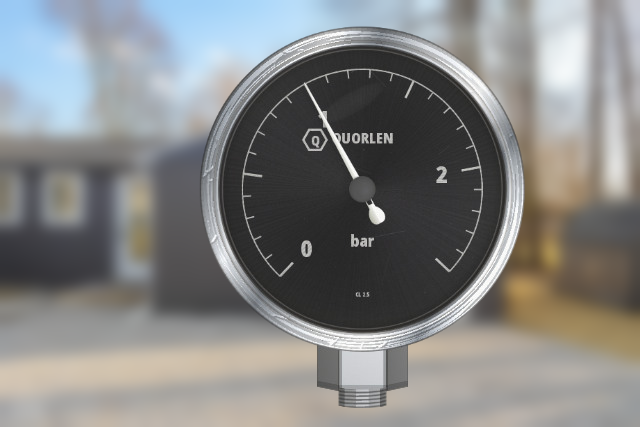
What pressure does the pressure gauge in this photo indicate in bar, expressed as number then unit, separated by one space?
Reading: 1 bar
